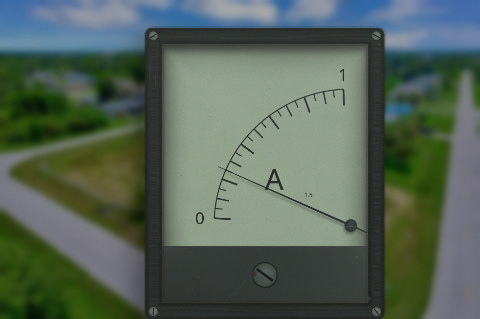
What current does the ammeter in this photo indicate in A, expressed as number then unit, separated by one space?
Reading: 0.25 A
